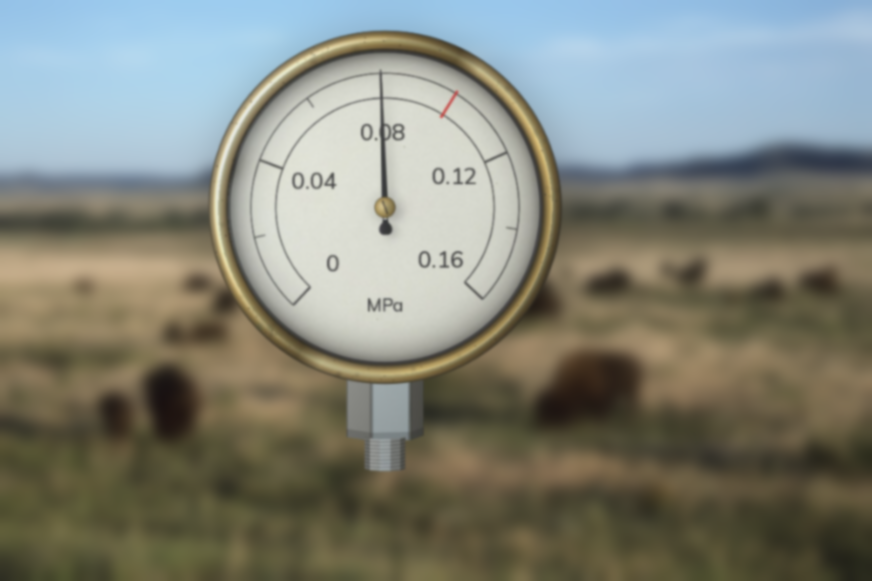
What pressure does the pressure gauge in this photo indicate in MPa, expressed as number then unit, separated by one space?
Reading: 0.08 MPa
